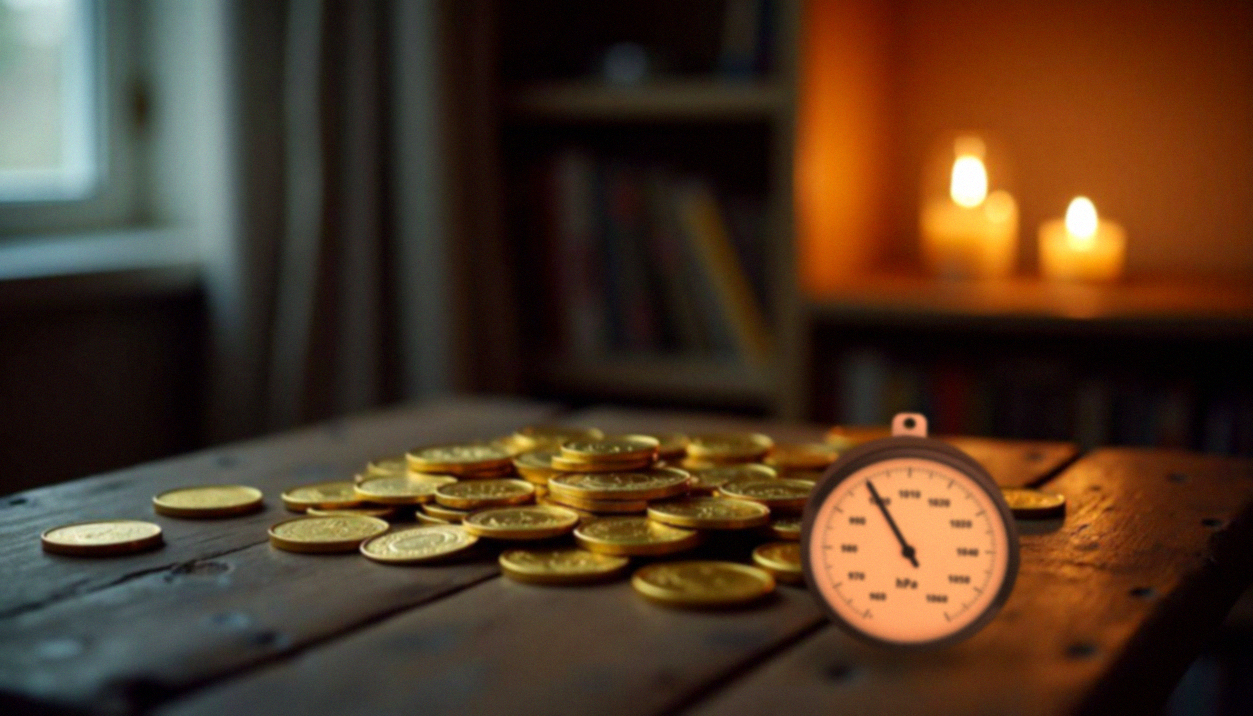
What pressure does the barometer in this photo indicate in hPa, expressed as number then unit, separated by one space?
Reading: 1000 hPa
